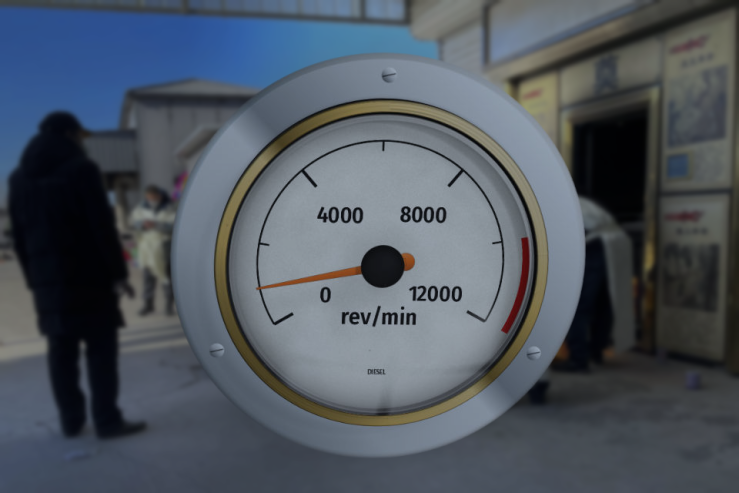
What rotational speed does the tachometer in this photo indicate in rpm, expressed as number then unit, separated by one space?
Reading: 1000 rpm
